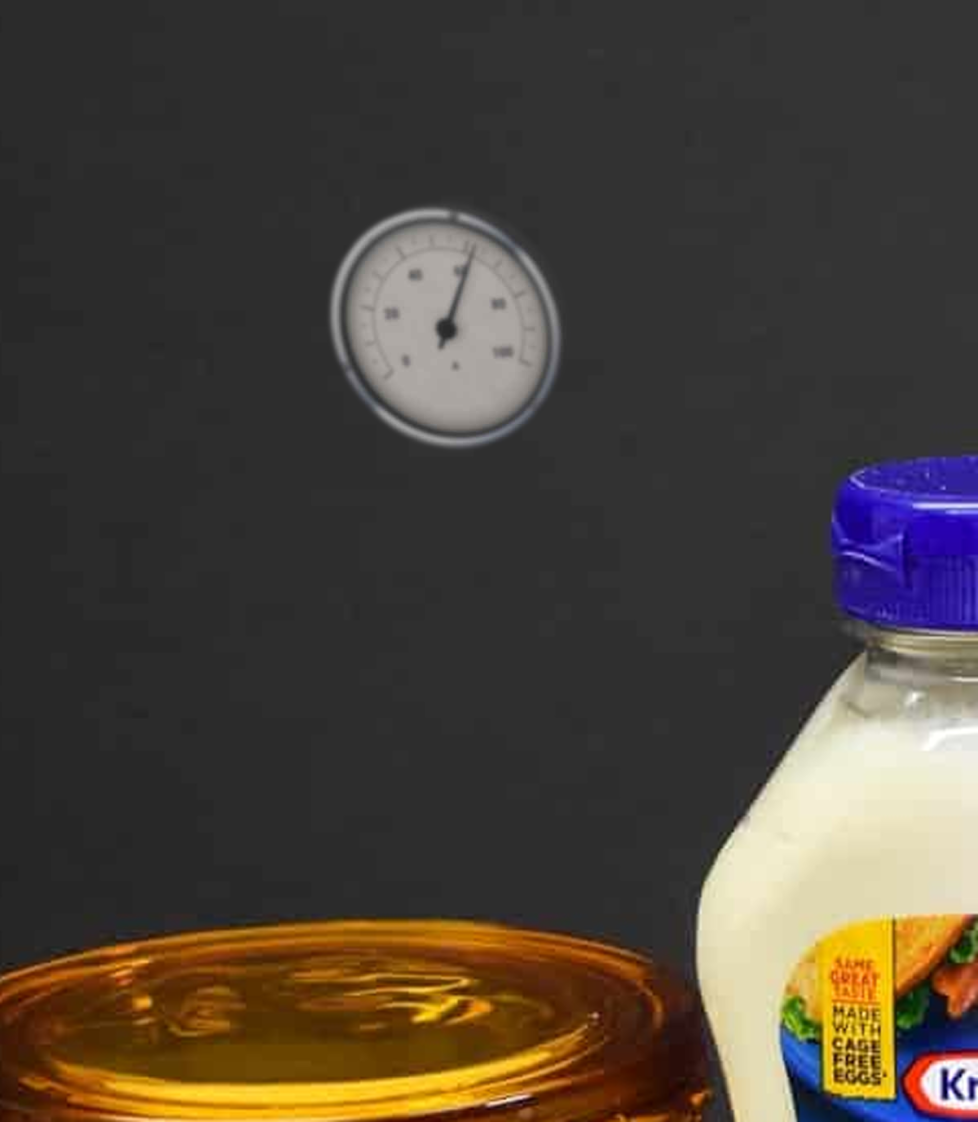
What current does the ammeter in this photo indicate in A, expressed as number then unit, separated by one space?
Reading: 62.5 A
